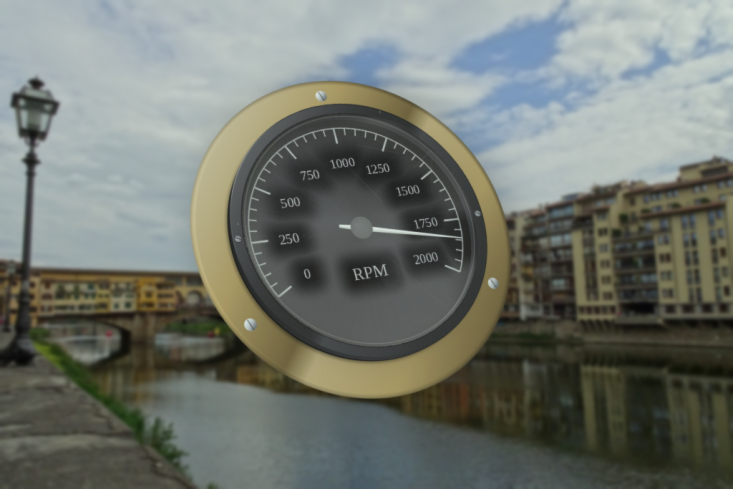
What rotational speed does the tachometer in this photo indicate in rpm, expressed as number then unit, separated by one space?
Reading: 1850 rpm
